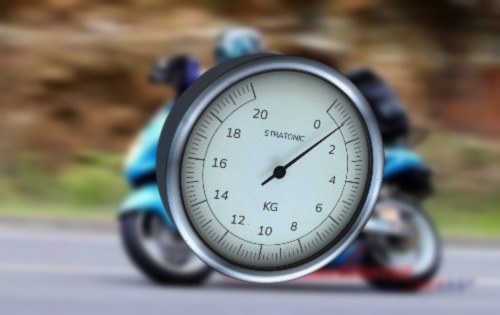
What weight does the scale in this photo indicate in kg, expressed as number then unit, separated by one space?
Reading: 1 kg
